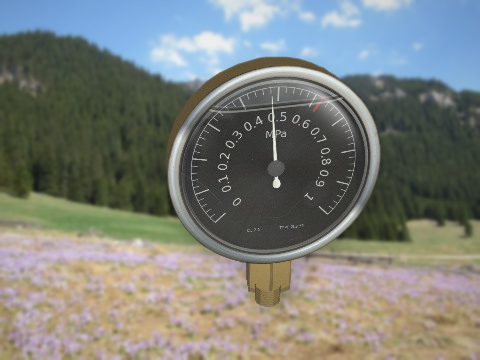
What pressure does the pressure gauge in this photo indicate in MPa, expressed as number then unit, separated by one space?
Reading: 0.48 MPa
